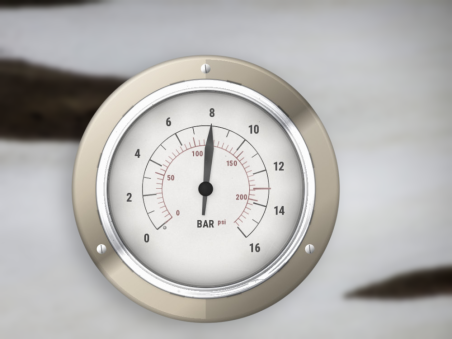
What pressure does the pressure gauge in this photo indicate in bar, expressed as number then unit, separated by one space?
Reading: 8 bar
